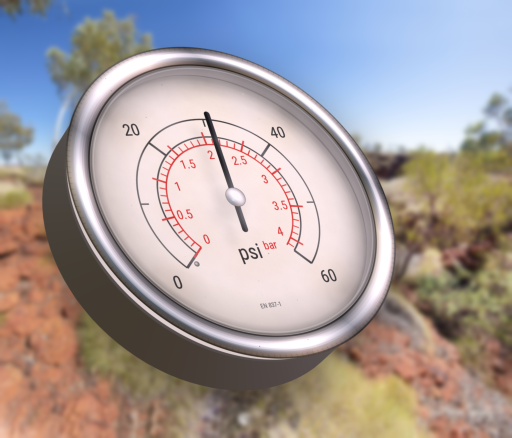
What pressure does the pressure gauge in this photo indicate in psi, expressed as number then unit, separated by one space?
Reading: 30 psi
